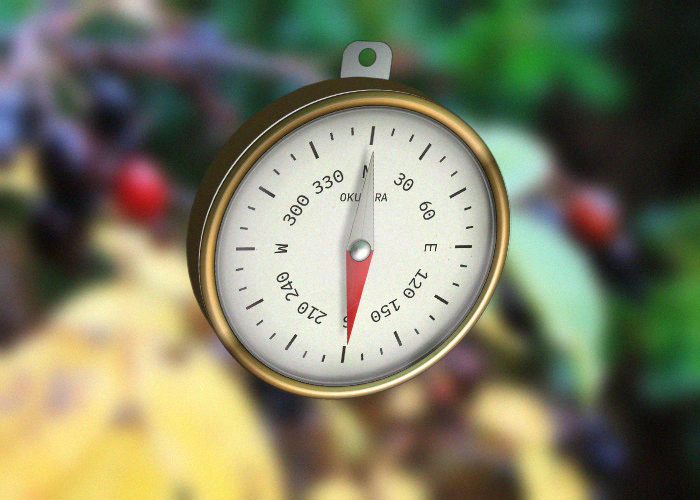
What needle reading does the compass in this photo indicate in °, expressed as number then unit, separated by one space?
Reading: 180 °
